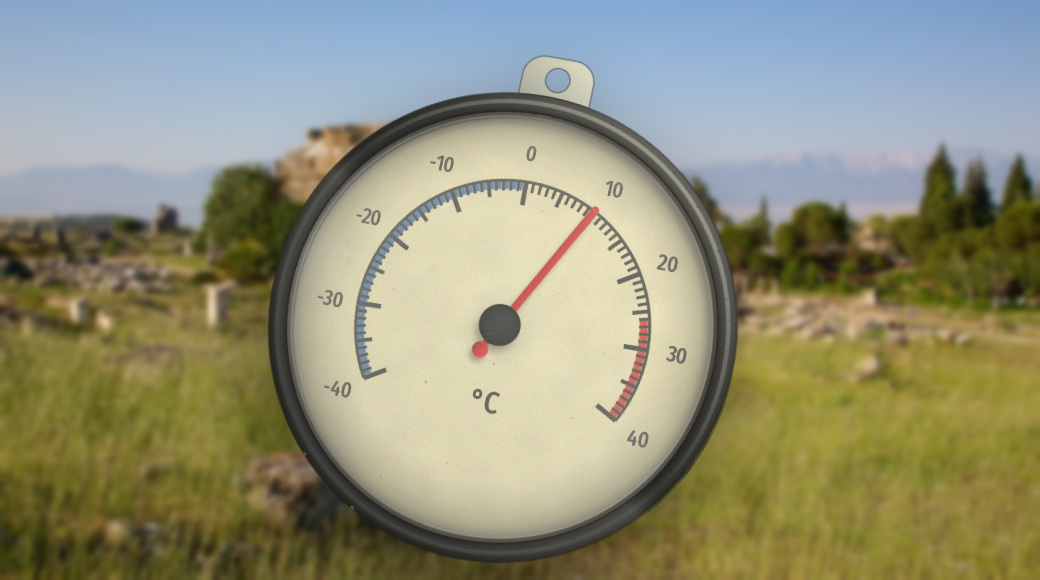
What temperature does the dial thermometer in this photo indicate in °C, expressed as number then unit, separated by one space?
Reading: 10 °C
